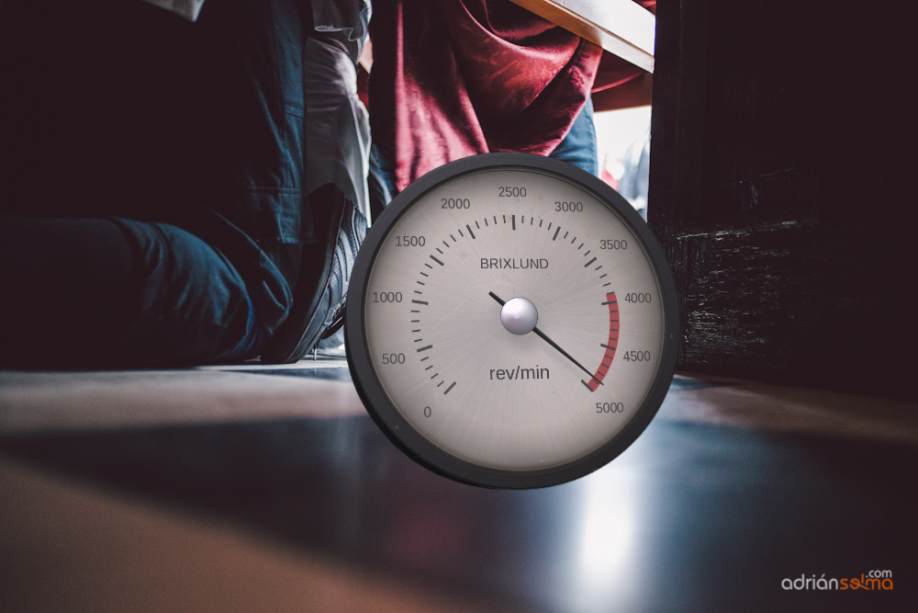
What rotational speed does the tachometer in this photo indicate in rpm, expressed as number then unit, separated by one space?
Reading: 4900 rpm
